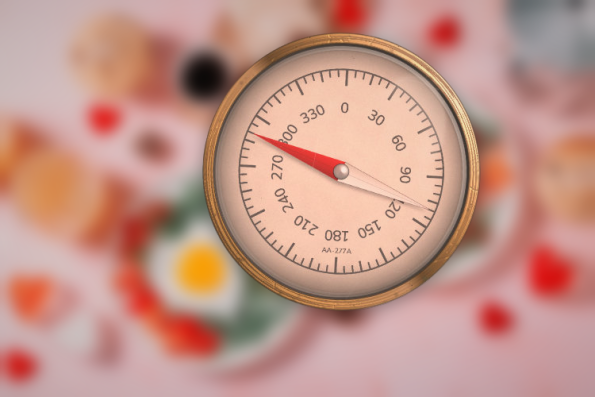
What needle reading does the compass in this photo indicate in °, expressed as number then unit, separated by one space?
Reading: 290 °
